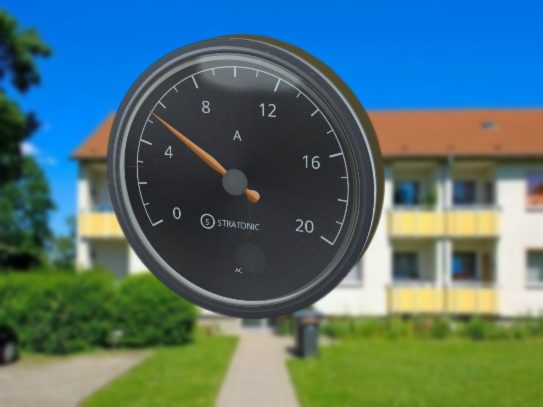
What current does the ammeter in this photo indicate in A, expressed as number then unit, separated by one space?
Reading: 5.5 A
